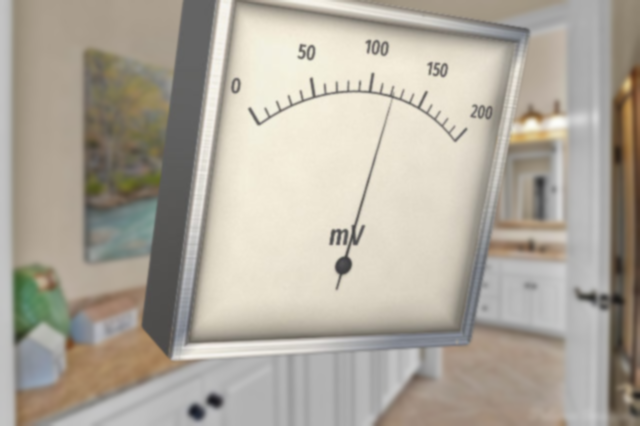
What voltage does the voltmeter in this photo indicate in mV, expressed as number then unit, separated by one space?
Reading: 120 mV
